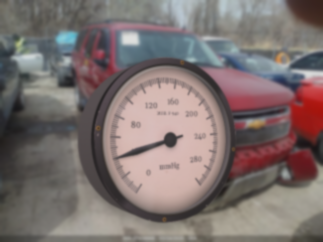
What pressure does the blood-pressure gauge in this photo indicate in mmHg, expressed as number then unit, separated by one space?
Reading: 40 mmHg
